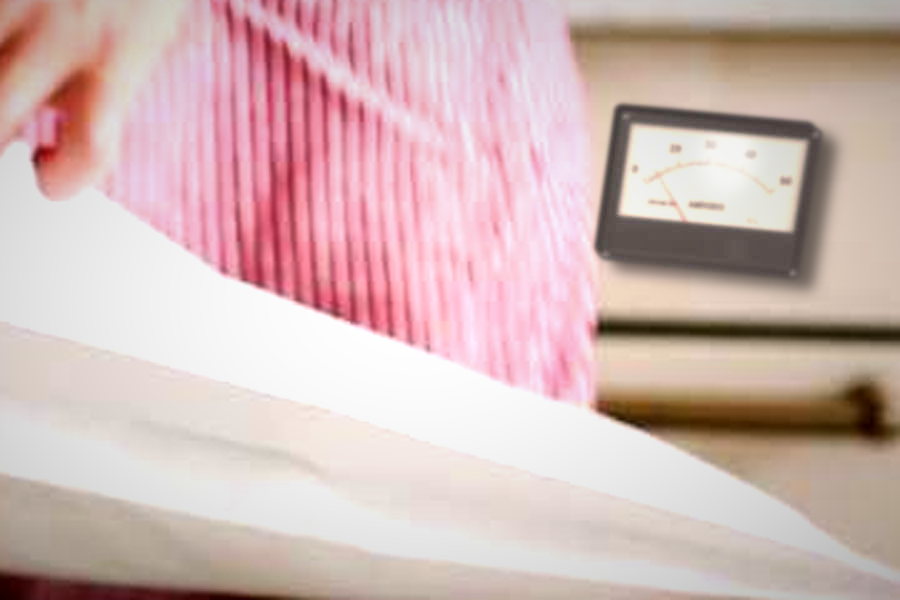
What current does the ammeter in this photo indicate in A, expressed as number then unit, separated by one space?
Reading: 10 A
